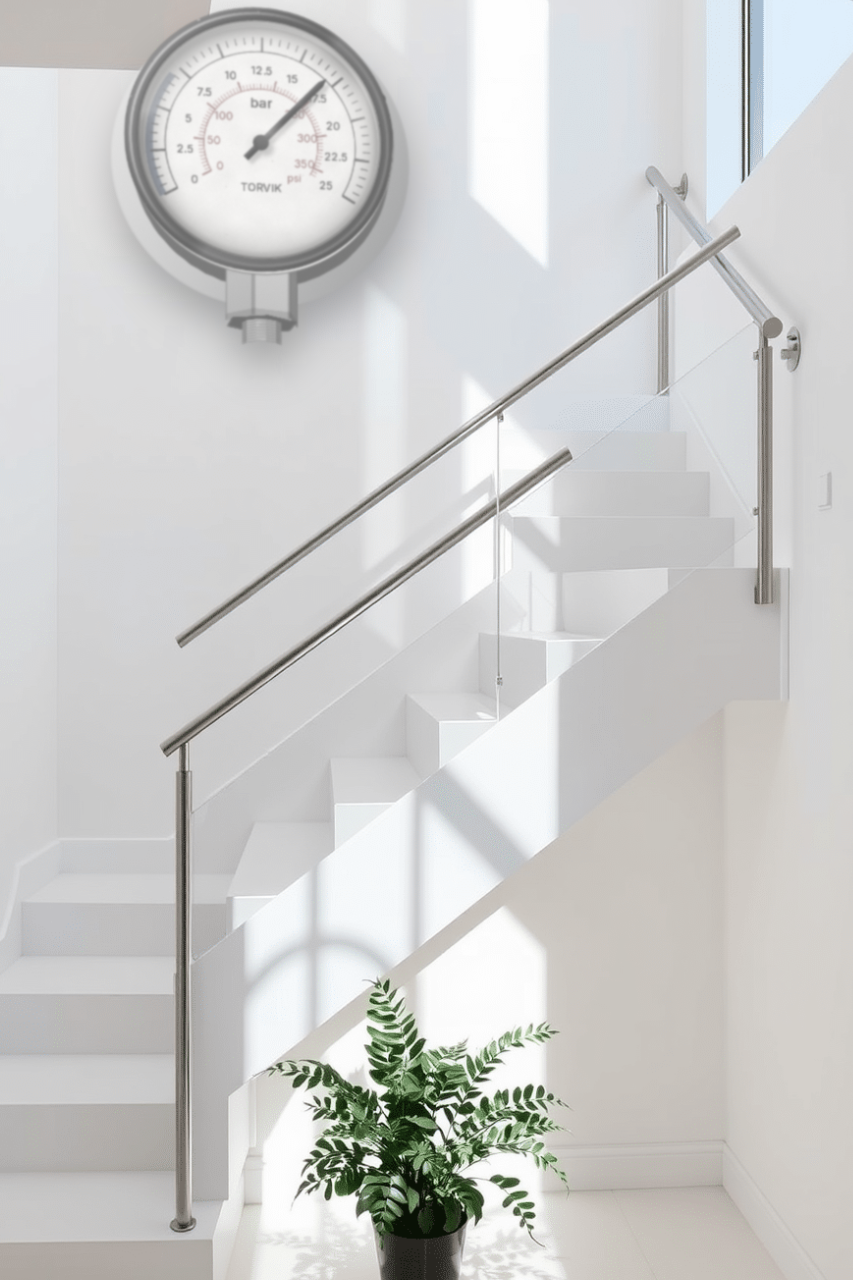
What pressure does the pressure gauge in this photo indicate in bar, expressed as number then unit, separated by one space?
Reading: 17 bar
